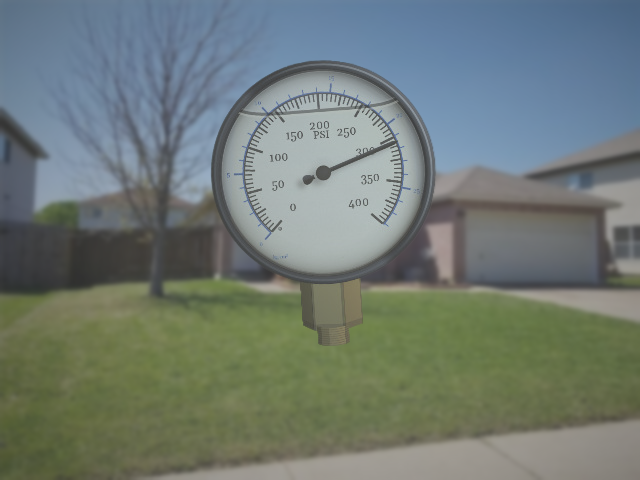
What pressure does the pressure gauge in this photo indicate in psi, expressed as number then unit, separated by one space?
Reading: 305 psi
